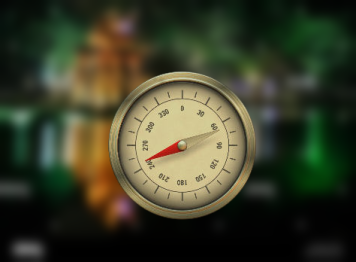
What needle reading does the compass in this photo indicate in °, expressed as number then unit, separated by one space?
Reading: 247.5 °
